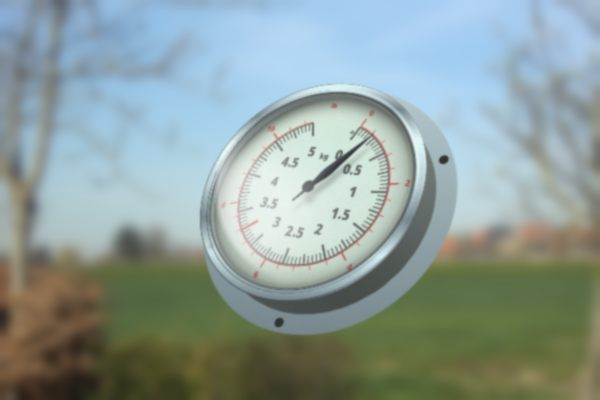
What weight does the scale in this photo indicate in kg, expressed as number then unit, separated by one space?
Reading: 0.25 kg
